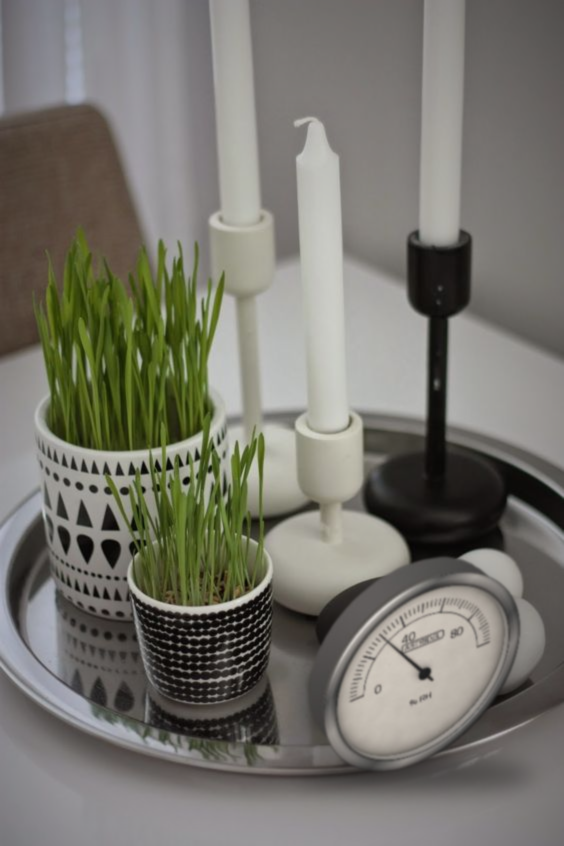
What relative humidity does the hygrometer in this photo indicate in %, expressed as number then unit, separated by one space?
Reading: 30 %
